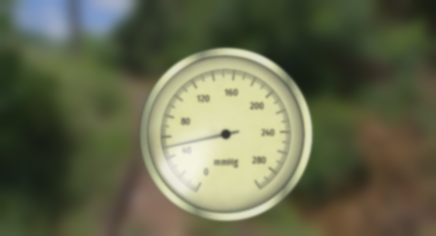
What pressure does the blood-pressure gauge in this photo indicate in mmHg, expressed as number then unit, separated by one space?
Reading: 50 mmHg
